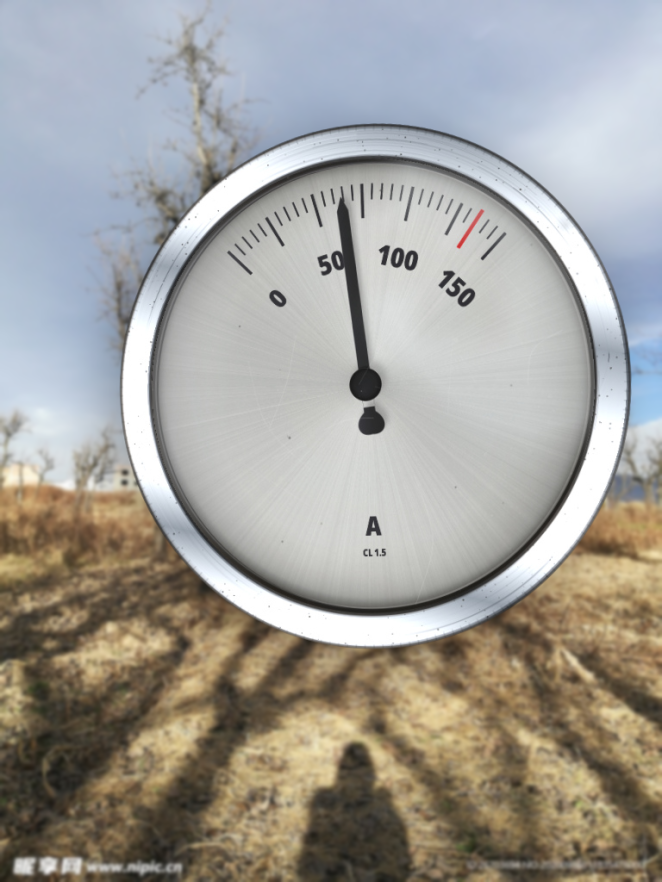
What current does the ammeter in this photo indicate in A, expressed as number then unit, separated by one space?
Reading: 65 A
